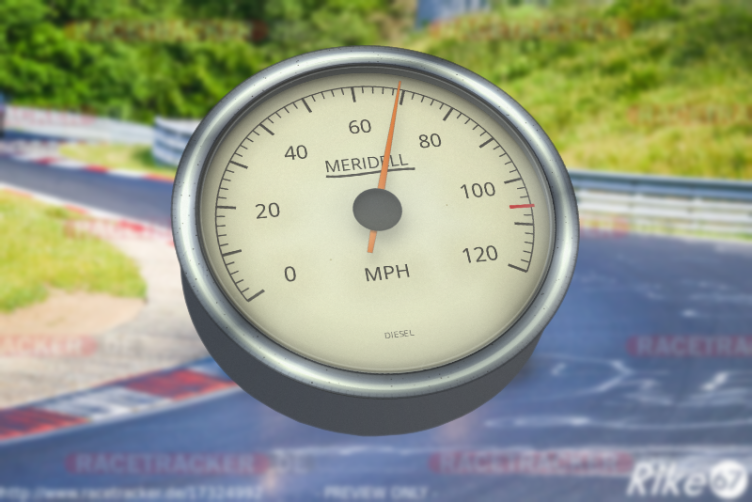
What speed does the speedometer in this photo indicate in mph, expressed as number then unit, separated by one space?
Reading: 69 mph
